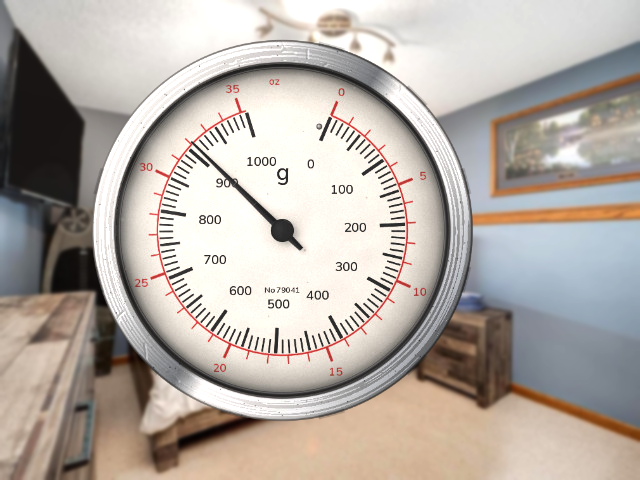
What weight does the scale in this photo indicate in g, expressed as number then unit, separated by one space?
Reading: 910 g
